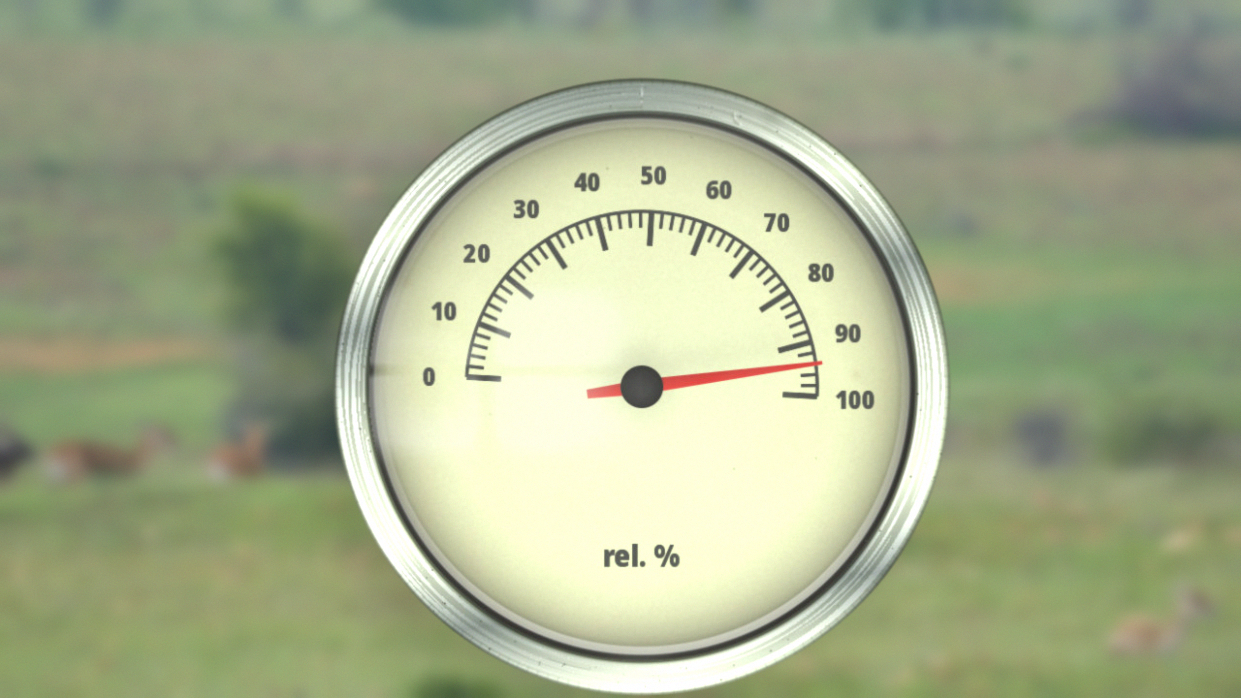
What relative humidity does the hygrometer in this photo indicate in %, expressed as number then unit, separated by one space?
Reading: 94 %
